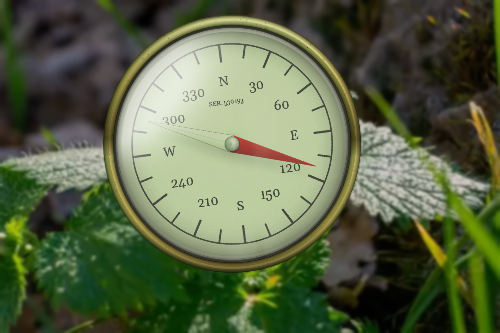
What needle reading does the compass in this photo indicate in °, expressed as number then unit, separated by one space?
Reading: 112.5 °
